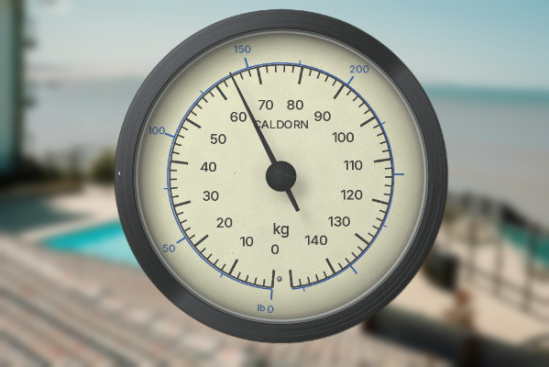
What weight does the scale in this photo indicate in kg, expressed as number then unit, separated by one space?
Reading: 64 kg
